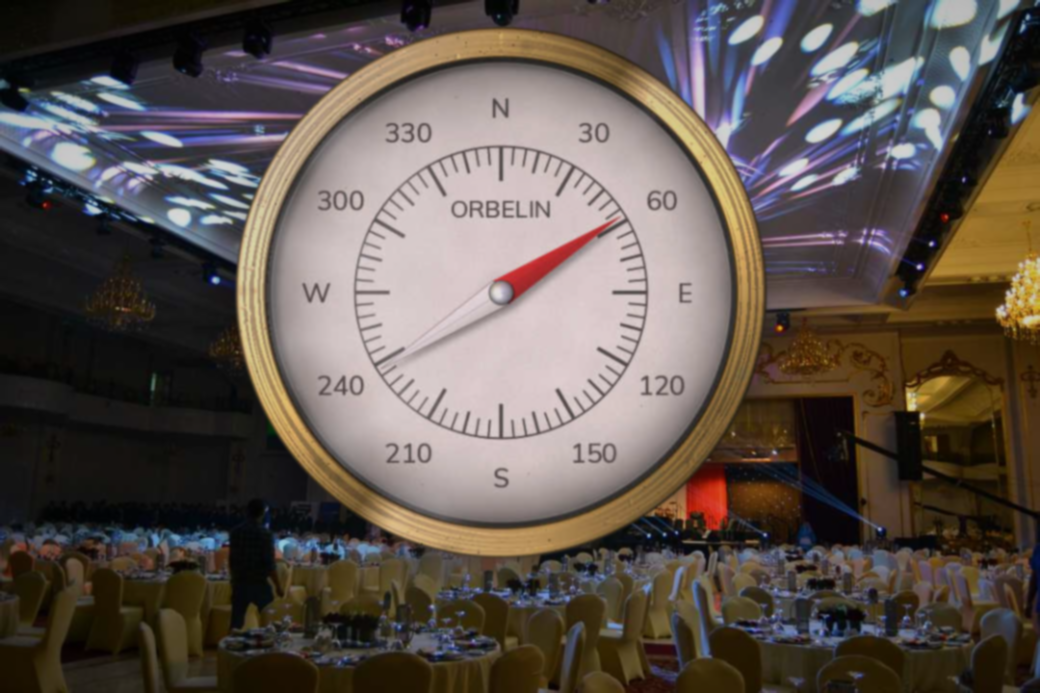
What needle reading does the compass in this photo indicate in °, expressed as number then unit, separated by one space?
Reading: 57.5 °
